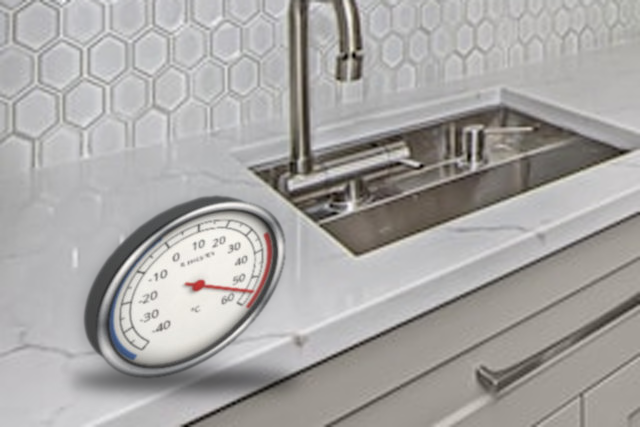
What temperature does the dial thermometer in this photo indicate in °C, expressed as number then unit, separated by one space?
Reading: 55 °C
